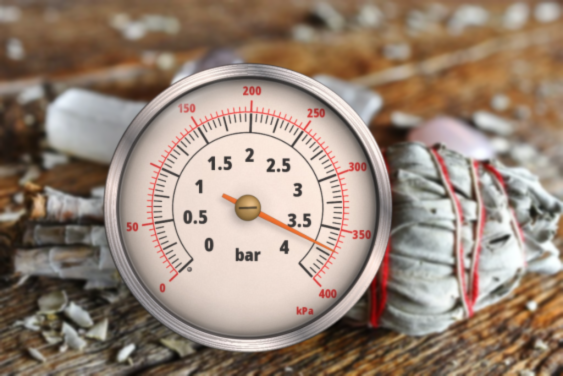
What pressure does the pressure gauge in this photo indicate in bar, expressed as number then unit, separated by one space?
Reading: 3.7 bar
